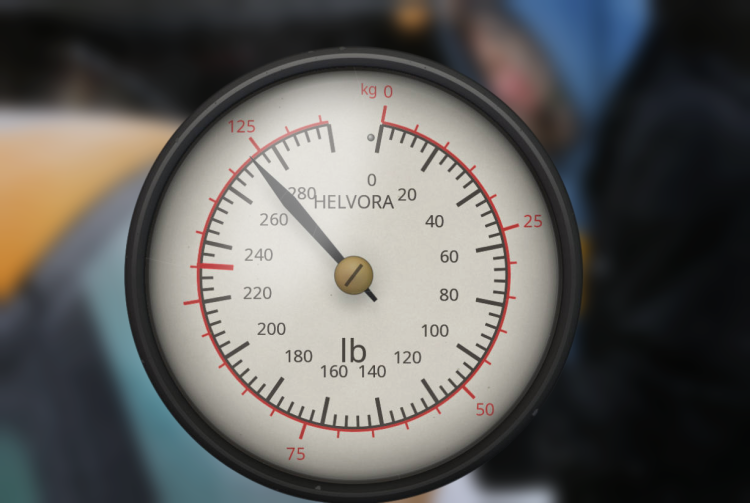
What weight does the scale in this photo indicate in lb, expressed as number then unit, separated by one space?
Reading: 272 lb
